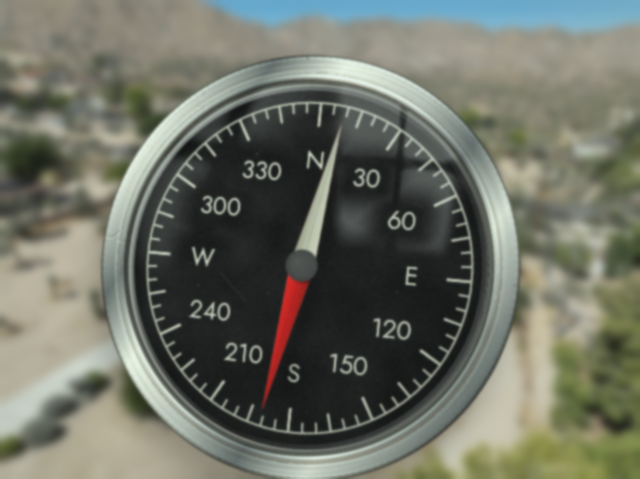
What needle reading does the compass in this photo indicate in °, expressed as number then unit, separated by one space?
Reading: 190 °
